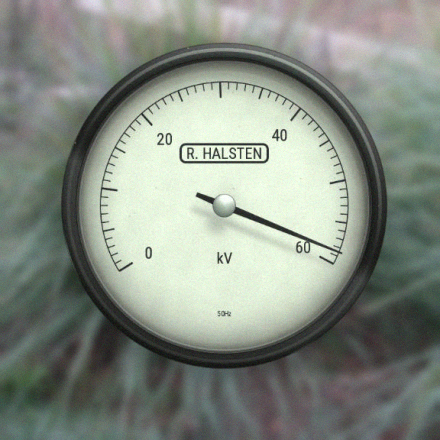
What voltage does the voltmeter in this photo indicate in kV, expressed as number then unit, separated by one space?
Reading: 58.5 kV
